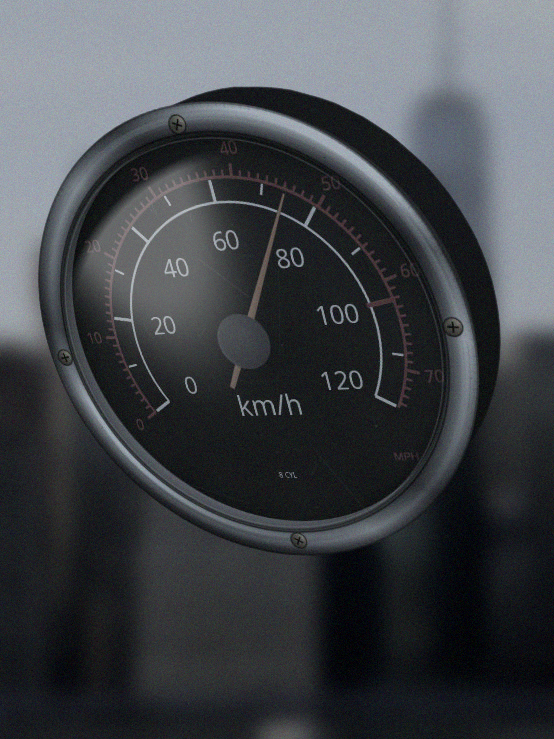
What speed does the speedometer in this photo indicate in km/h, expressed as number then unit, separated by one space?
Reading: 75 km/h
